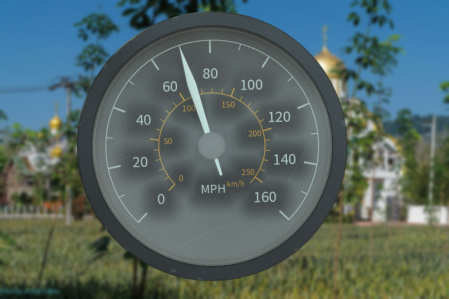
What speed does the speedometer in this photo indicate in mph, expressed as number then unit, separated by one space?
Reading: 70 mph
